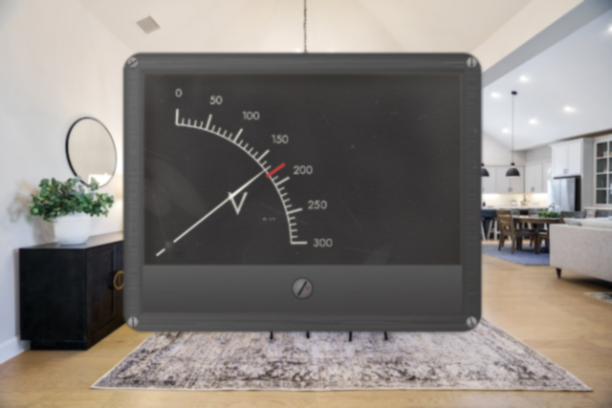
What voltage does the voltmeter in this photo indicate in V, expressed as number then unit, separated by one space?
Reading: 170 V
